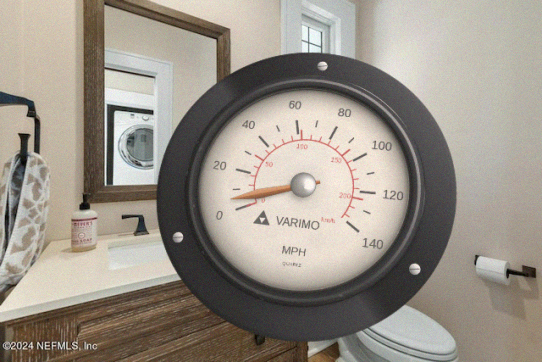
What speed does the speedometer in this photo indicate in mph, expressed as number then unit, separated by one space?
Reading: 5 mph
